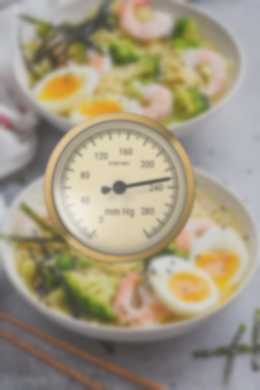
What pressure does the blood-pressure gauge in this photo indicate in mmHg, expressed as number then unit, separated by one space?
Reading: 230 mmHg
